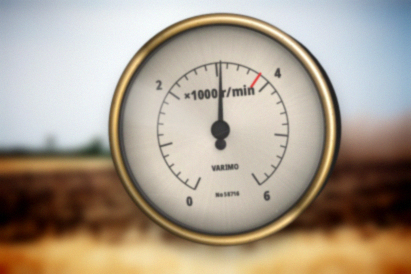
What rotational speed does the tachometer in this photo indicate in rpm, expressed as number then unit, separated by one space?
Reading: 3100 rpm
